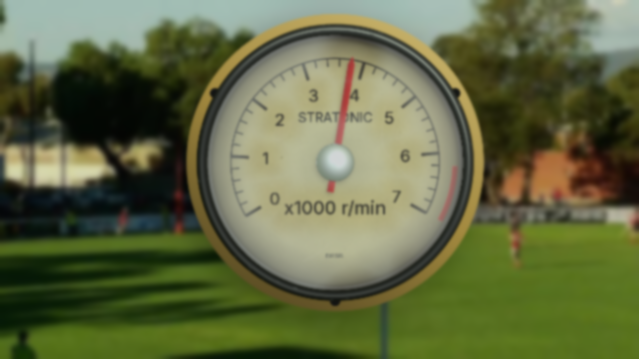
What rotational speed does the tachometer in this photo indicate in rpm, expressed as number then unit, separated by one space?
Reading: 3800 rpm
